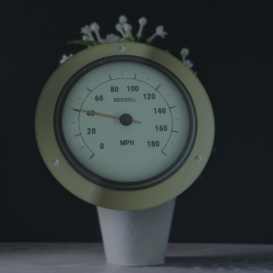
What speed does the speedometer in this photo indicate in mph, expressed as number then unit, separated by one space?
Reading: 40 mph
